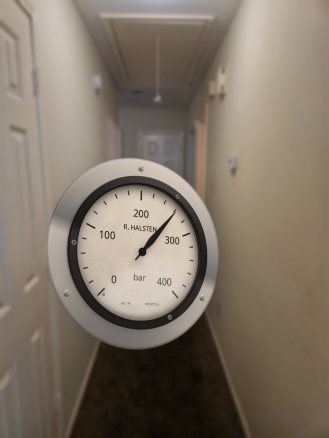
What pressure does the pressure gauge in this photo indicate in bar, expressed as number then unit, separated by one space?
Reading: 260 bar
